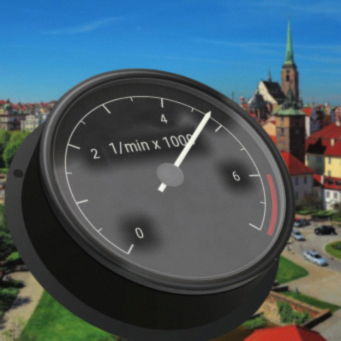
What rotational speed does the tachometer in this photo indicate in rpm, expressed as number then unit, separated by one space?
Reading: 4750 rpm
